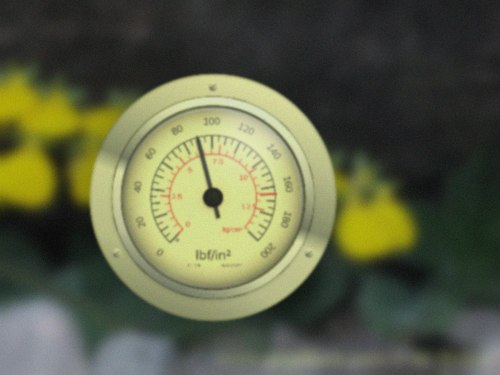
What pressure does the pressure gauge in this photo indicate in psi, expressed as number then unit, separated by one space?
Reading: 90 psi
